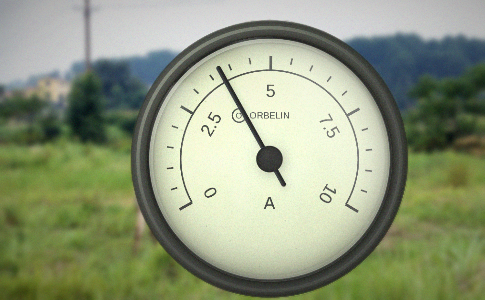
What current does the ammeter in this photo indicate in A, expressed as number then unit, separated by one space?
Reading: 3.75 A
